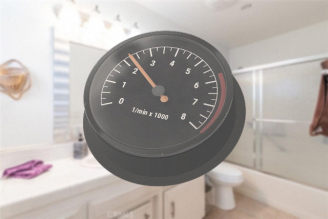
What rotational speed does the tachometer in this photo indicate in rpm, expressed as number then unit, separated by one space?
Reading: 2250 rpm
